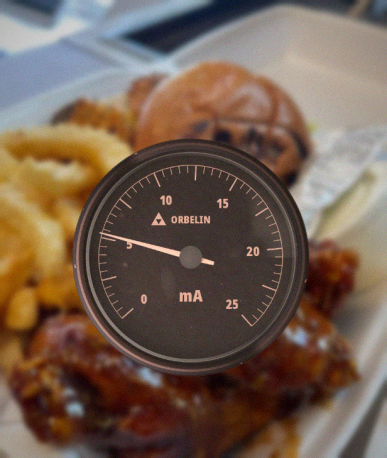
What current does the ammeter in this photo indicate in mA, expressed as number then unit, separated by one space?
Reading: 5.25 mA
